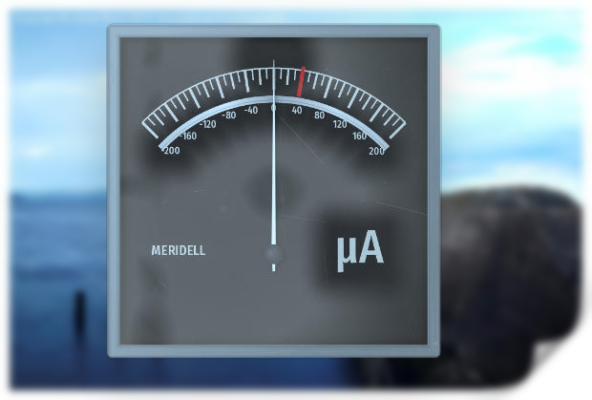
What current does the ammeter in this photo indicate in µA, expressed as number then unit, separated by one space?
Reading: 0 µA
